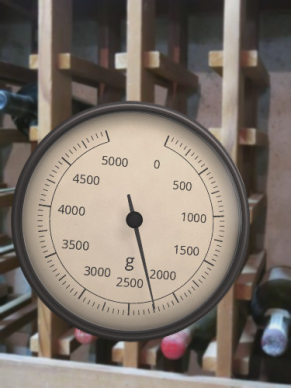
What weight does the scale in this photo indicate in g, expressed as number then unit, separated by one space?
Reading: 2250 g
